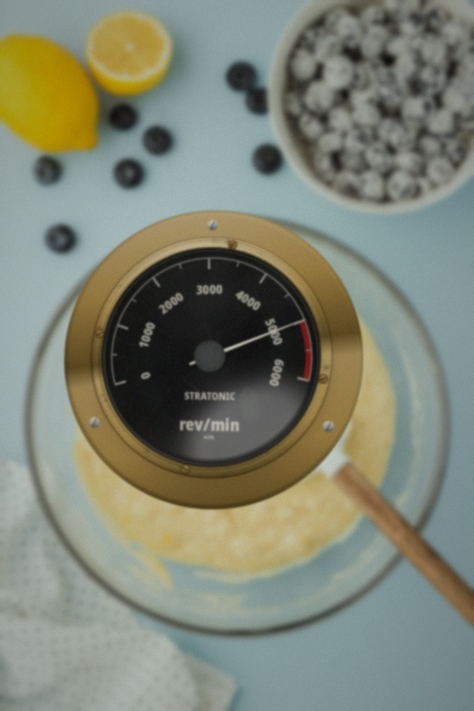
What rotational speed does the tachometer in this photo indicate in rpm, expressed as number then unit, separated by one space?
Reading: 5000 rpm
